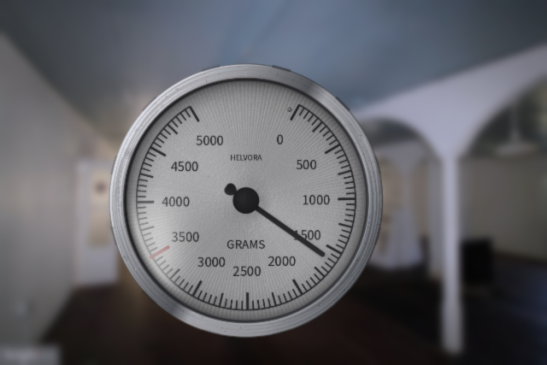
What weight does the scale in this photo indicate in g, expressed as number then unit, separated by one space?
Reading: 1600 g
